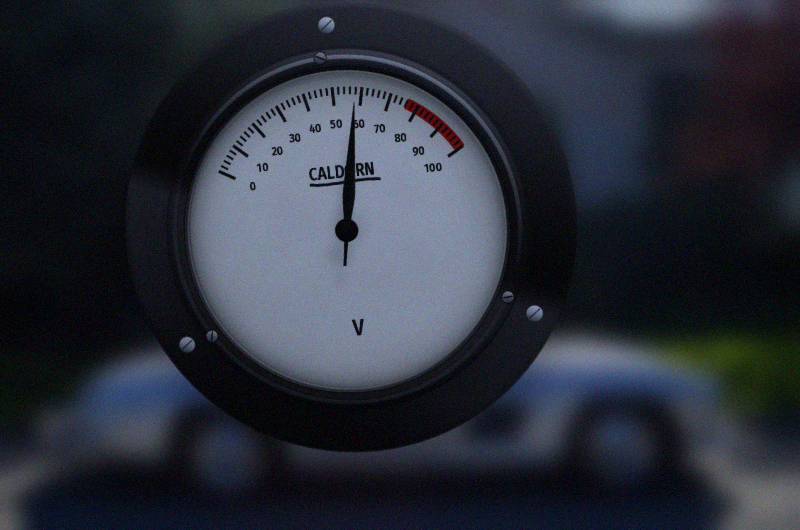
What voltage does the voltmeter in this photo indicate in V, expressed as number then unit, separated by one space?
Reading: 58 V
